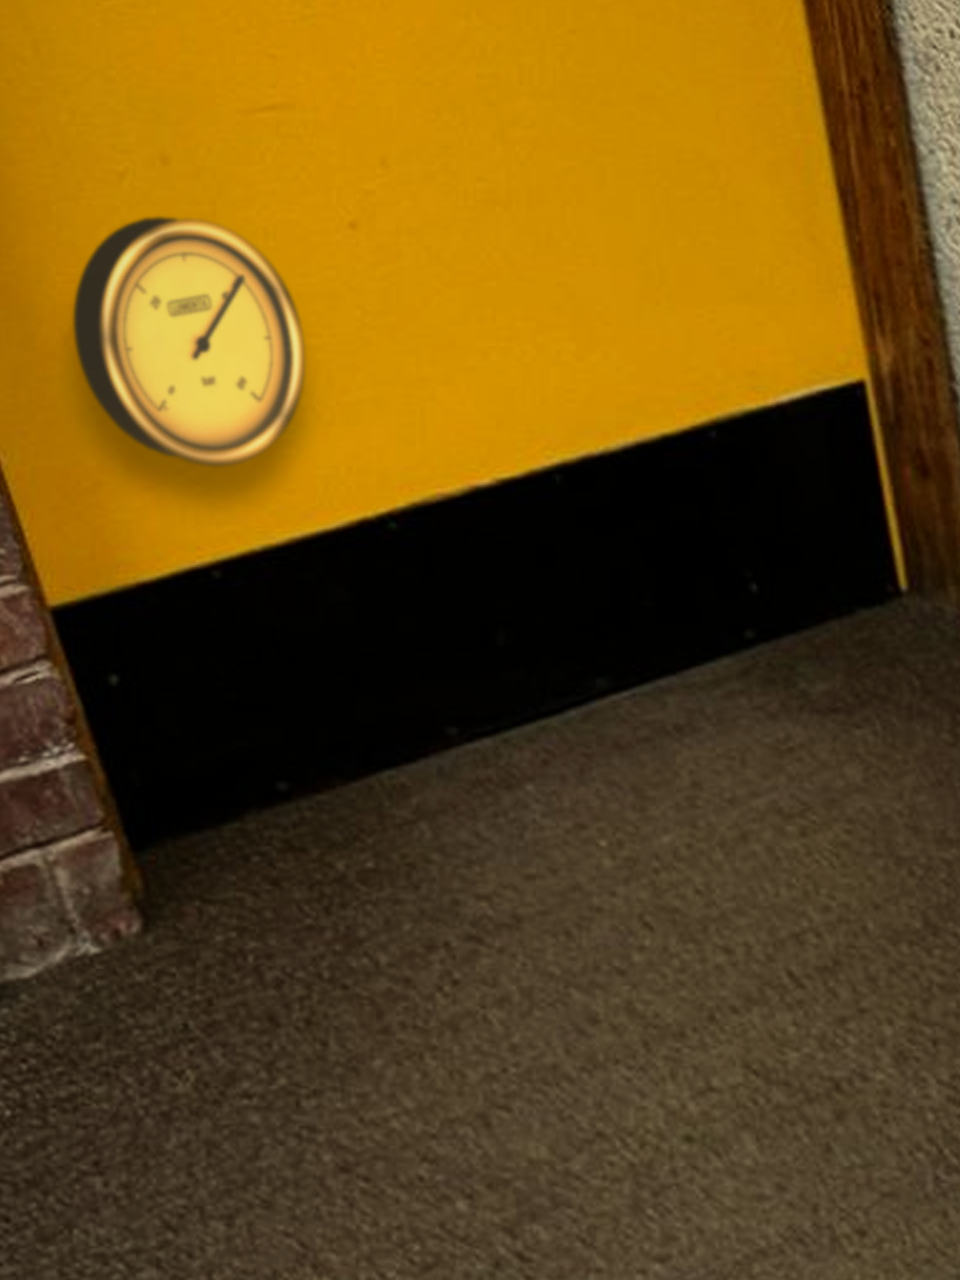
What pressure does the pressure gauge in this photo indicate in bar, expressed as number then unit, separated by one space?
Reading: 40 bar
